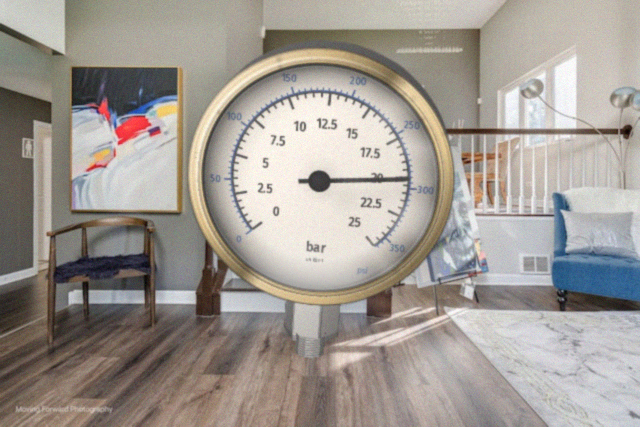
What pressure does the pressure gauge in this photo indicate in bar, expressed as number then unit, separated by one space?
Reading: 20 bar
